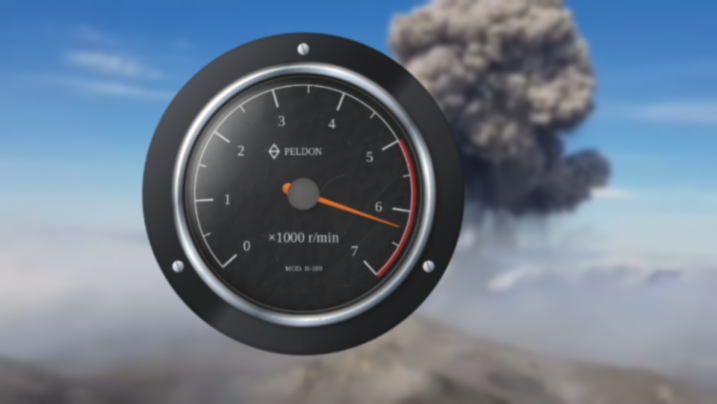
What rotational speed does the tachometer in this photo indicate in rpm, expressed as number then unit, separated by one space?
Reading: 6250 rpm
